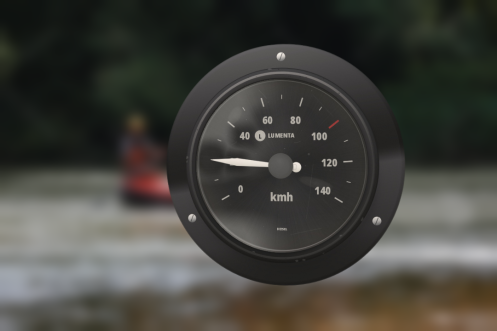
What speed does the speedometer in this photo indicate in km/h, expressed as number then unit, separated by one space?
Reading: 20 km/h
